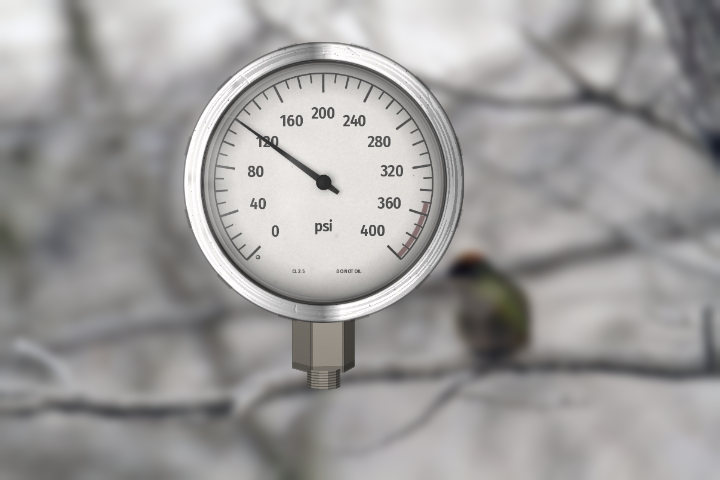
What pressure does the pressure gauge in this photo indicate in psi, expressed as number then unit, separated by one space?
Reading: 120 psi
